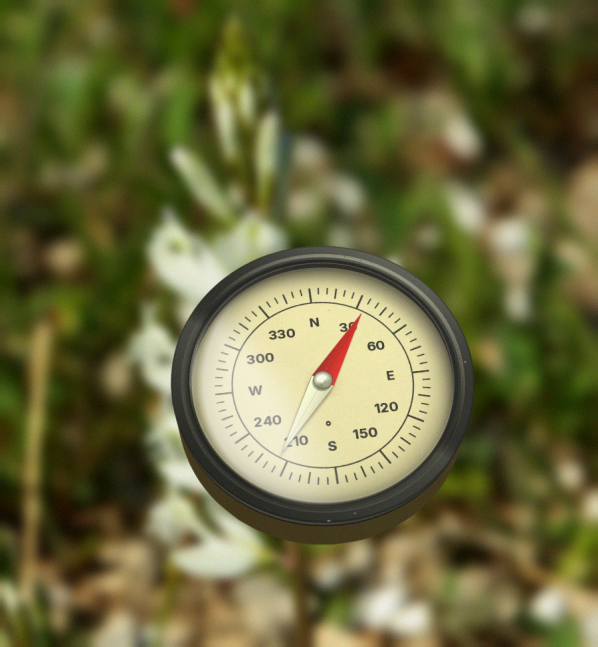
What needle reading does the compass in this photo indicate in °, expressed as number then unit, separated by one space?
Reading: 35 °
